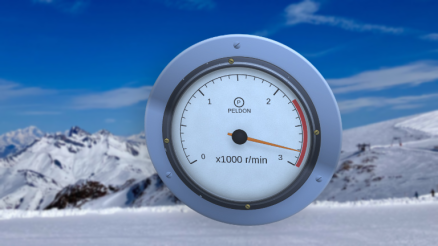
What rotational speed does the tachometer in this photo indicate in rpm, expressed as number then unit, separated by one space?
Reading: 2800 rpm
